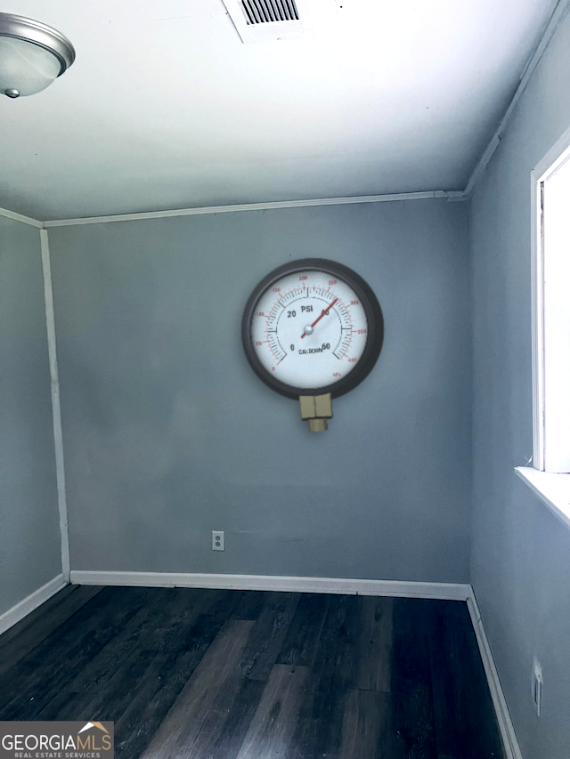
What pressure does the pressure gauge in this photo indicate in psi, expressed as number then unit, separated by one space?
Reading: 40 psi
